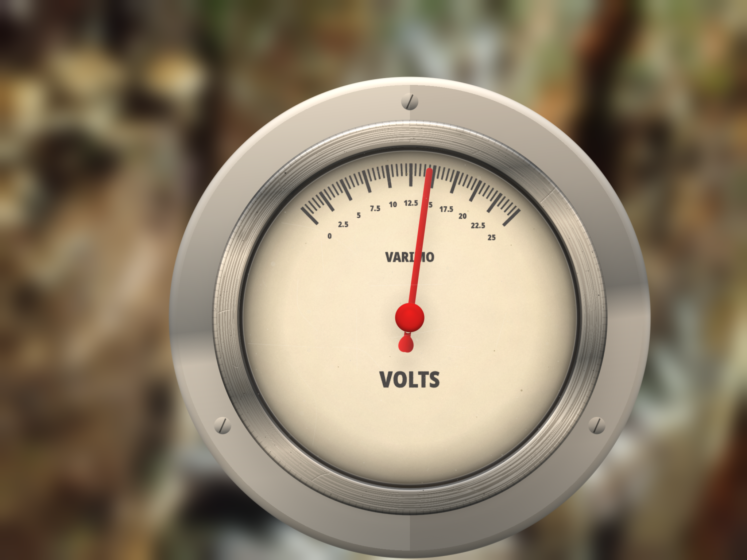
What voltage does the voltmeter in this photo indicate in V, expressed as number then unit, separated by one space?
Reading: 14.5 V
